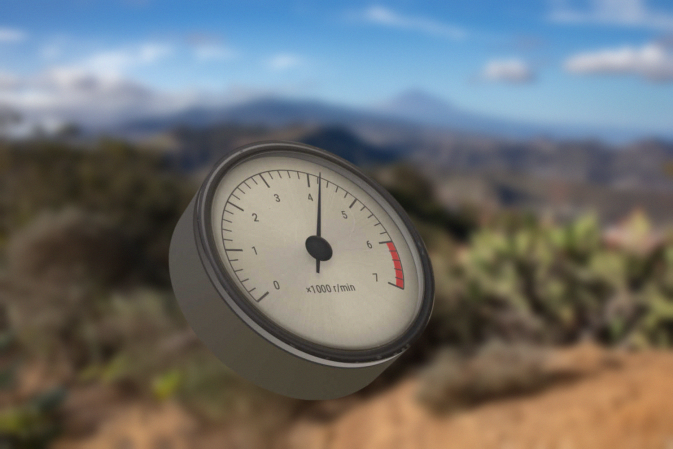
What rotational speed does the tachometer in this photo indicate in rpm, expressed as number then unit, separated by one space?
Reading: 4200 rpm
